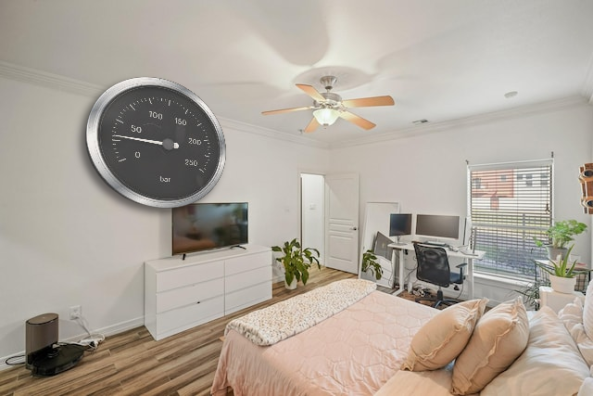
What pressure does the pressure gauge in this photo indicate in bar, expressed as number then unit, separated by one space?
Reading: 30 bar
